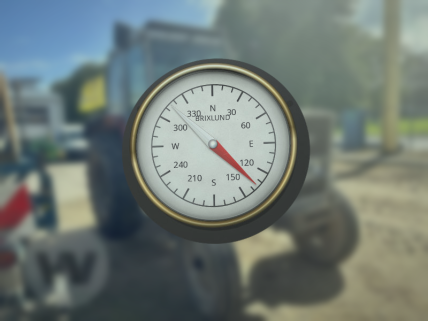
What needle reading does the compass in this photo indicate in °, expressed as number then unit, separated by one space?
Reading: 135 °
